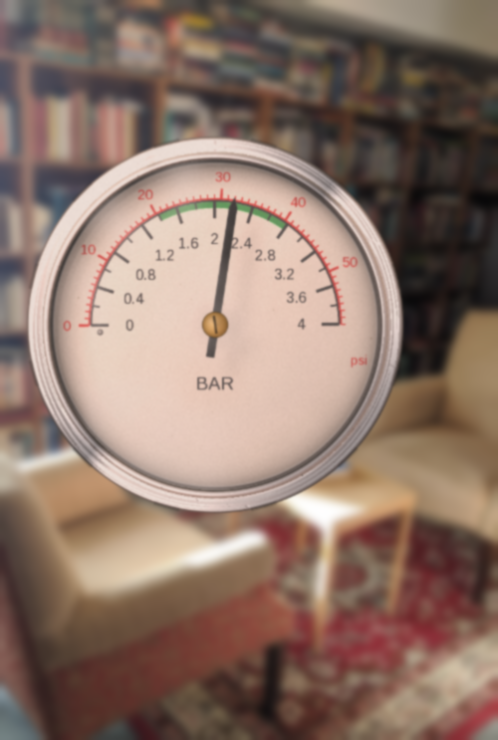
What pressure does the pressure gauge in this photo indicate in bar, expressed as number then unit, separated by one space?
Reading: 2.2 bar
